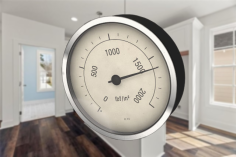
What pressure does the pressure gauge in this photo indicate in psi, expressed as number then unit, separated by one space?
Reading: 1600 psi
